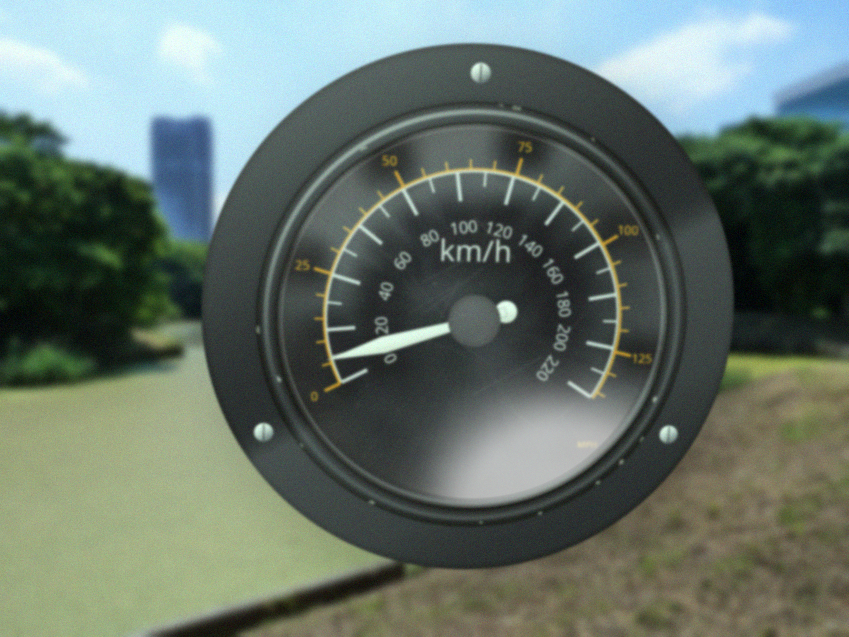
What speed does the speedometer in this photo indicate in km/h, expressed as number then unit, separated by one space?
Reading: 10 km/h
